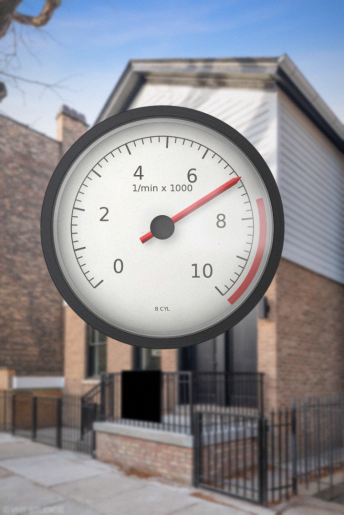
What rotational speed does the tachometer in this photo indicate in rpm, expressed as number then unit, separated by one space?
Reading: 7000 rpm
